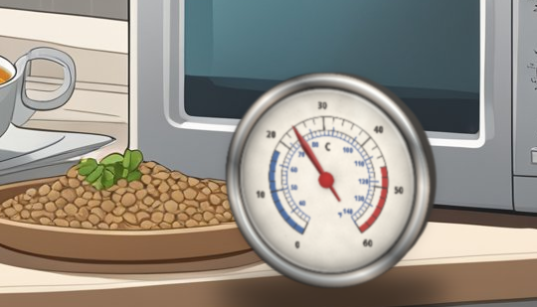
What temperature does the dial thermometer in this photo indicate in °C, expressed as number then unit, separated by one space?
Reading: 24 °C
